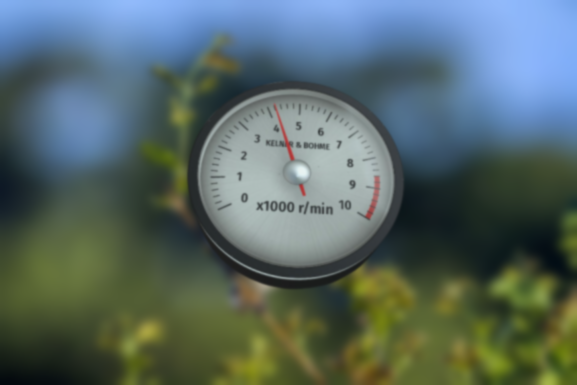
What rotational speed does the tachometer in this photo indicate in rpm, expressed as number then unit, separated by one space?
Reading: 4200 rpm
